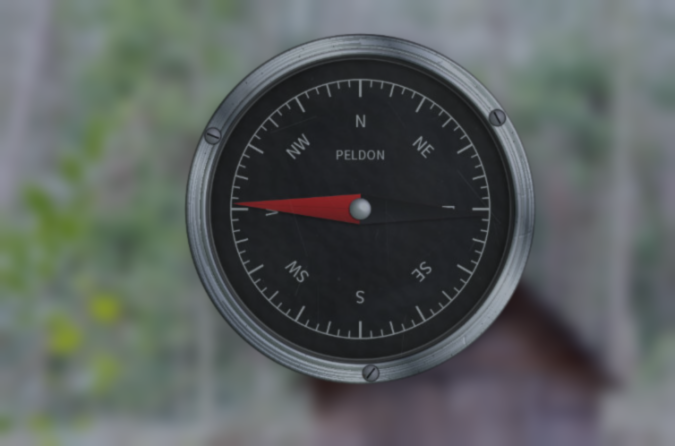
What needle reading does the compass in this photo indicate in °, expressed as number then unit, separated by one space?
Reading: 272.5 °
